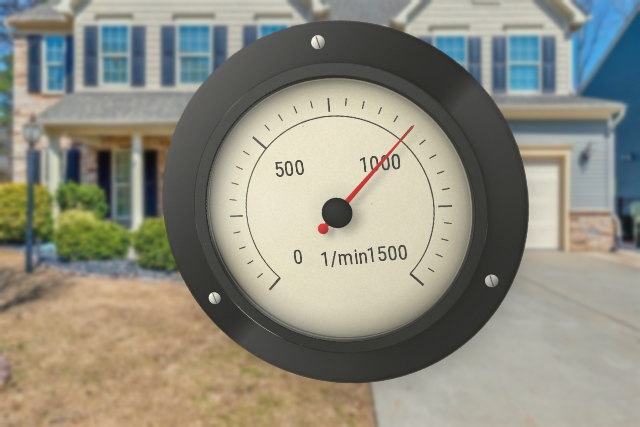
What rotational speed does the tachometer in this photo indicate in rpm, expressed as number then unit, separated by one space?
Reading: 1000 rpm
